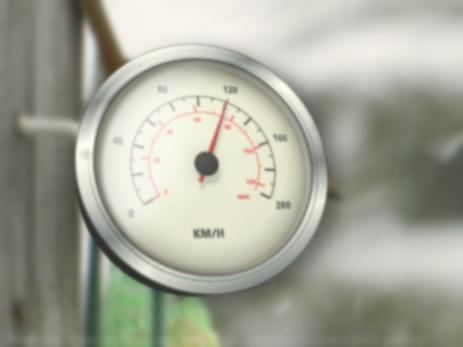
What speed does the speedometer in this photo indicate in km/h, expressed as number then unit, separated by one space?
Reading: 120 km/h
